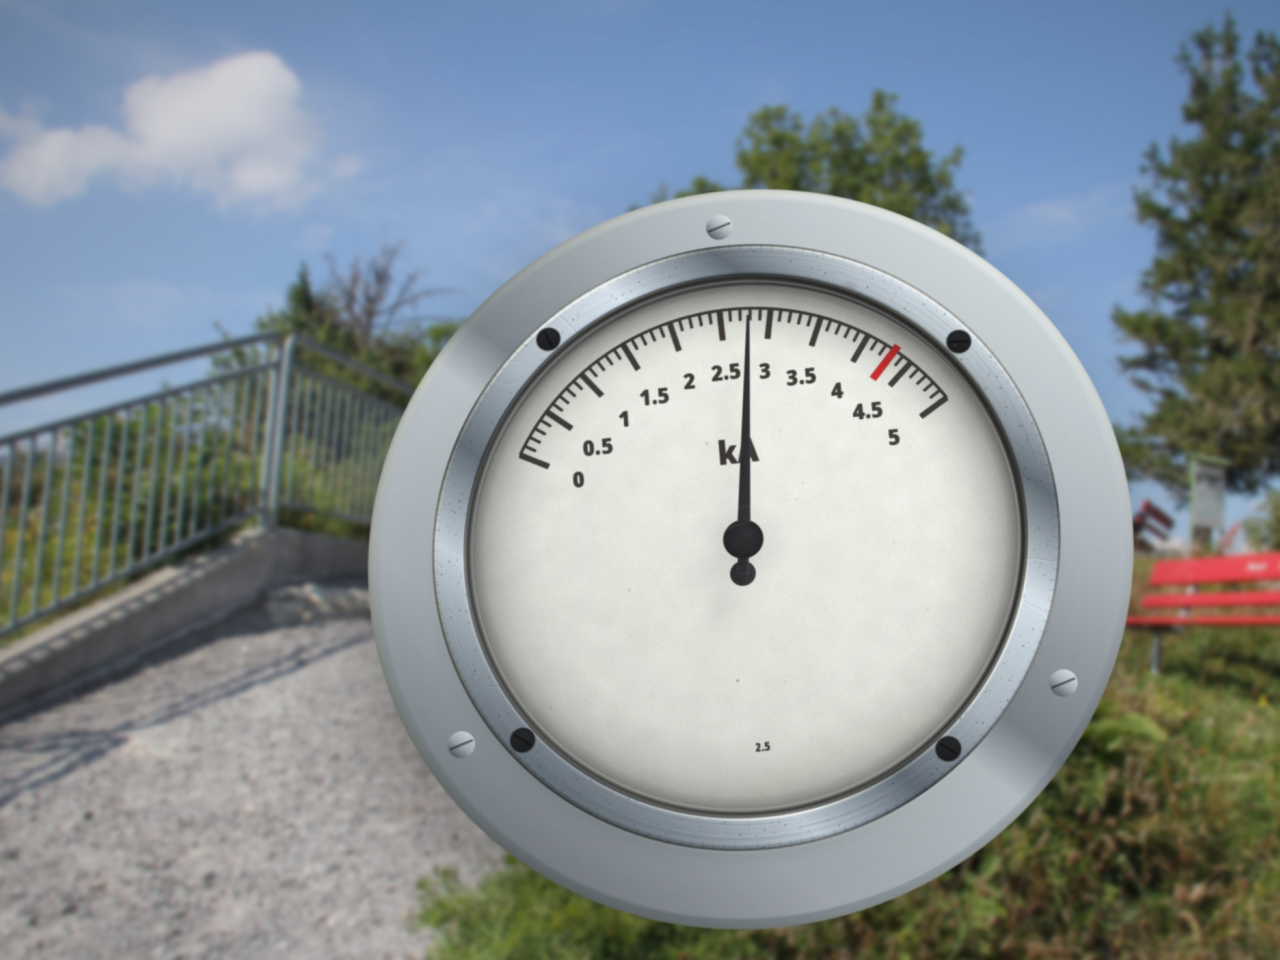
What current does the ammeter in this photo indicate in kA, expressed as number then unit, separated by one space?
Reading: 2.8 kA
